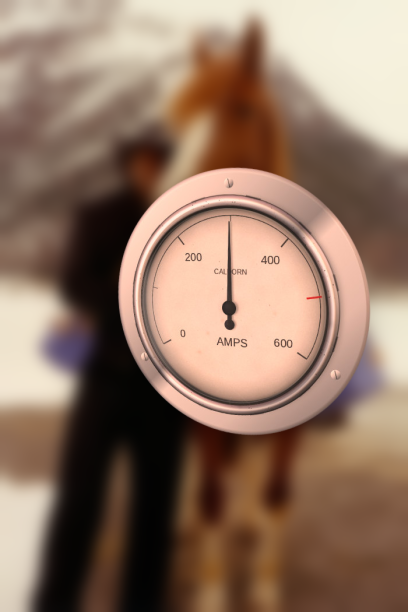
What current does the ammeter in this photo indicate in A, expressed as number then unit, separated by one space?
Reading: 300 A
